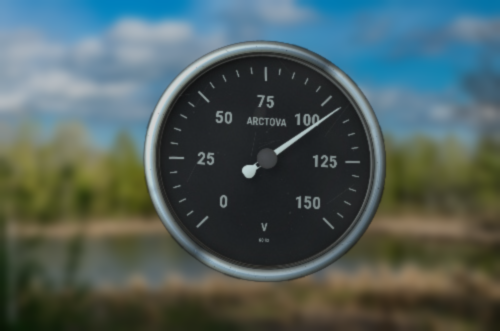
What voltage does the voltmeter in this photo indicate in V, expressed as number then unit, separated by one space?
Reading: 105 V
